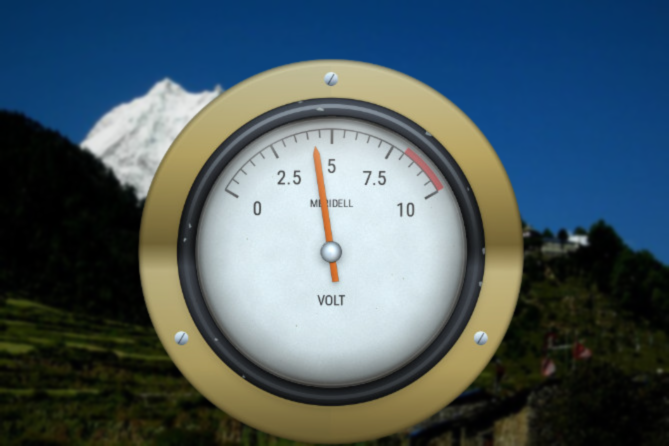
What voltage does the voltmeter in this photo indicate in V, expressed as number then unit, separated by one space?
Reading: 4.25 V
